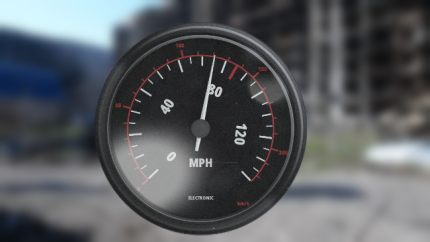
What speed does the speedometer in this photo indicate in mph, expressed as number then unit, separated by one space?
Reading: 75 mph
